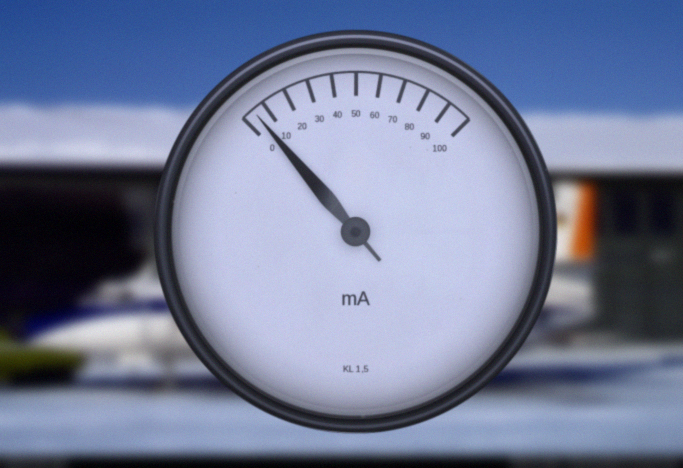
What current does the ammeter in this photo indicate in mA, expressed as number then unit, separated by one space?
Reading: 5 mA
